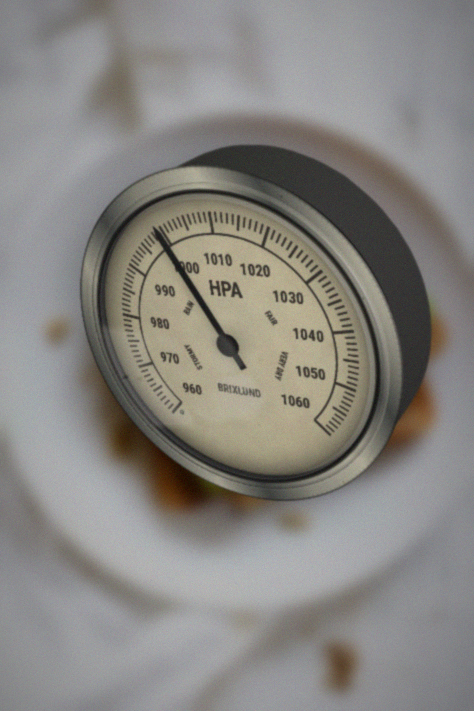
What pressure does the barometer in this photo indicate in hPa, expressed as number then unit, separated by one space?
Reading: 1000 hPa
